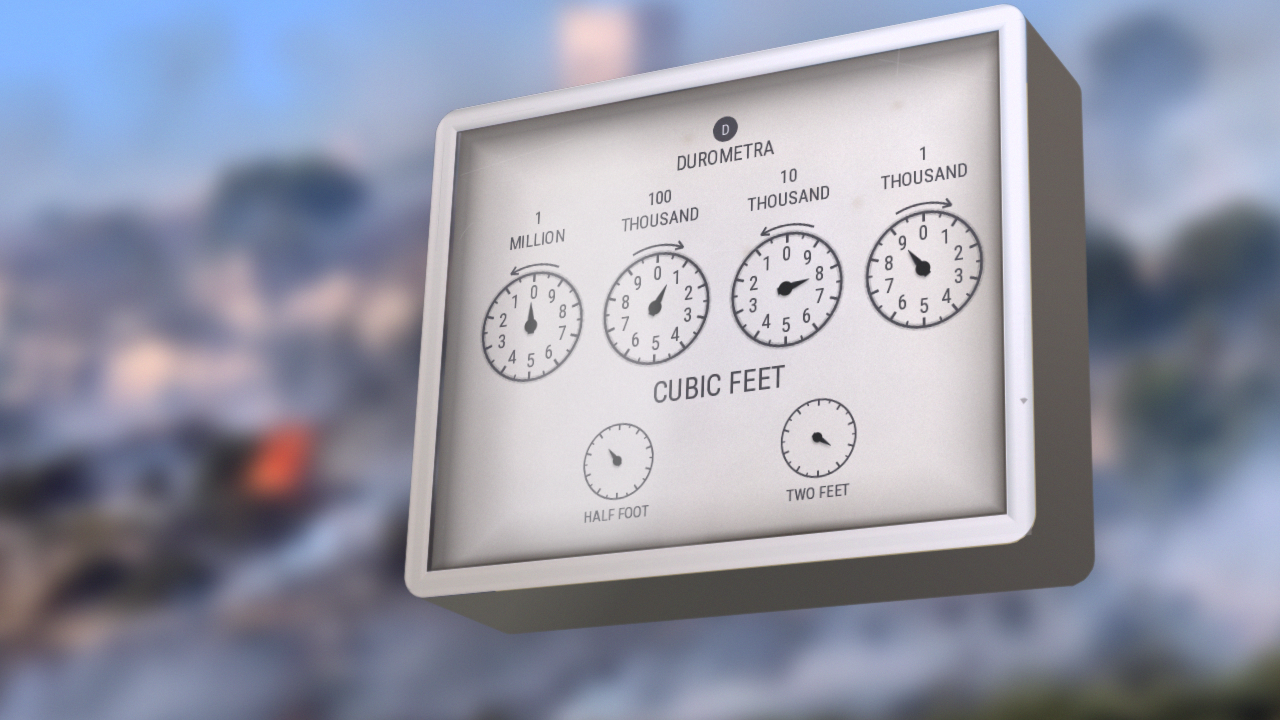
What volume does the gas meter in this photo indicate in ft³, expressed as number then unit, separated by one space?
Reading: 7900 ft³
